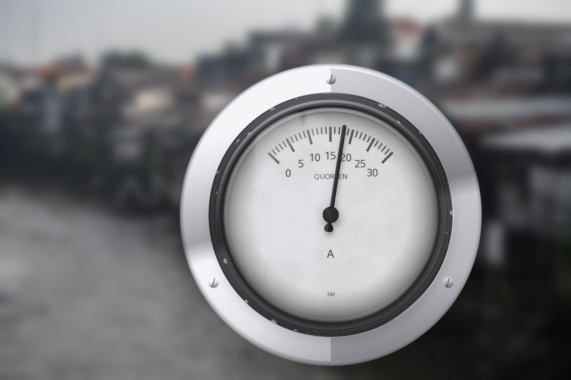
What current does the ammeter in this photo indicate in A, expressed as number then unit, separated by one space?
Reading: 18 A
